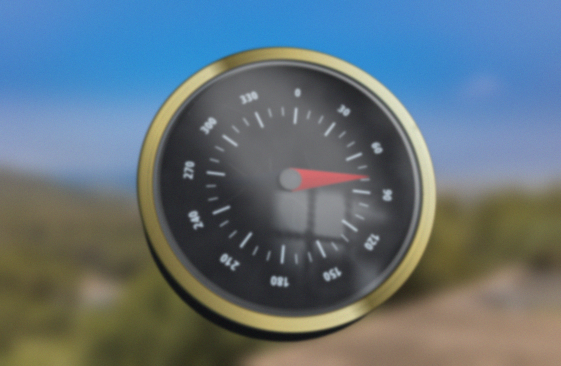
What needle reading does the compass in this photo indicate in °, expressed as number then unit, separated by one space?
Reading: 80 °
